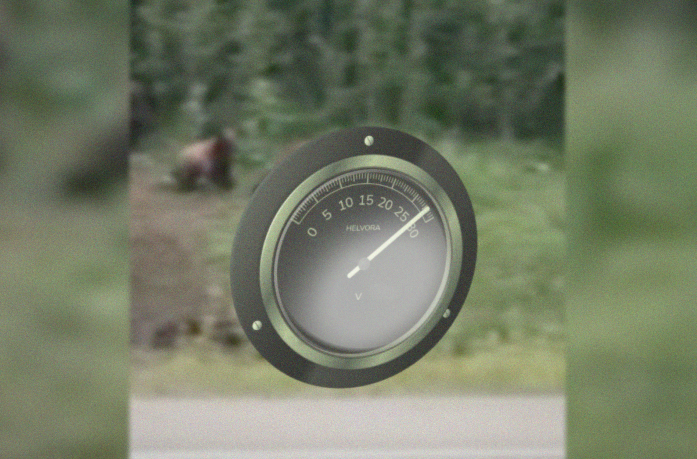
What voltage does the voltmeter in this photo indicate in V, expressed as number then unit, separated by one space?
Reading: 27.5 V
